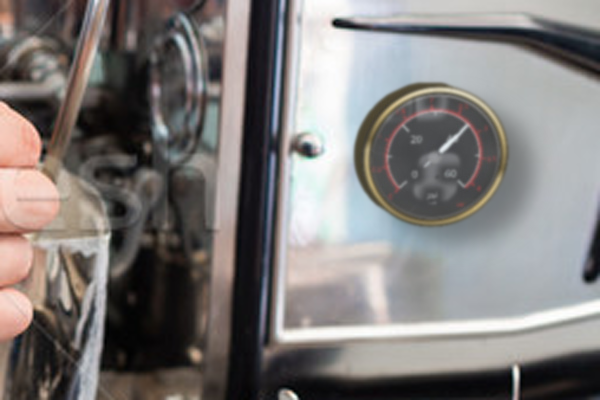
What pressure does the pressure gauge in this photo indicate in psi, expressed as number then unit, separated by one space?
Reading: 40 psi
